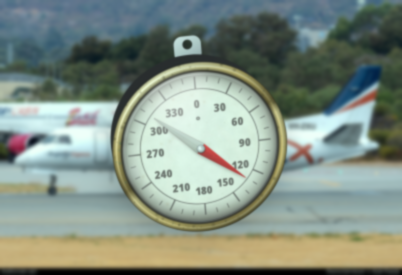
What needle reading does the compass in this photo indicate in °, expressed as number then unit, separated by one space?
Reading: 130 °
